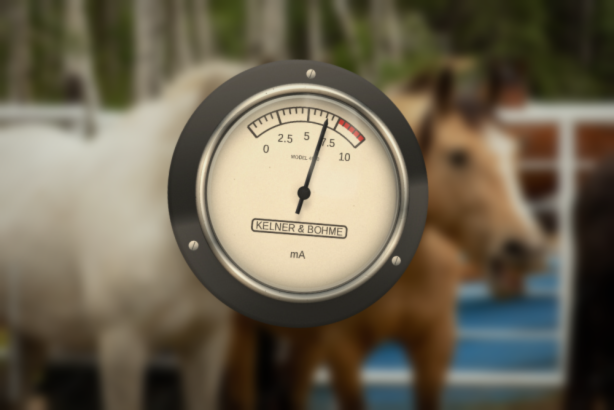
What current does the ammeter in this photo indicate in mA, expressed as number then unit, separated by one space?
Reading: 6.5 mA
